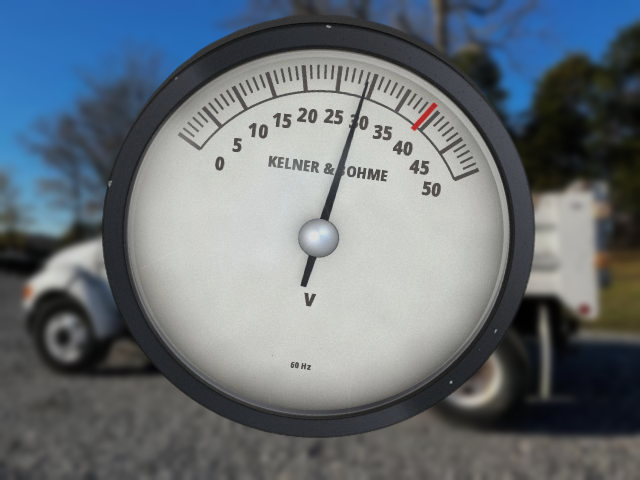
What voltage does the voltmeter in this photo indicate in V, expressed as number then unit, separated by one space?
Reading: 29 V
